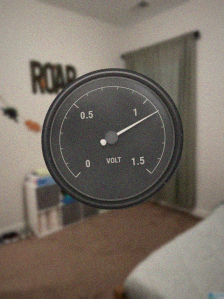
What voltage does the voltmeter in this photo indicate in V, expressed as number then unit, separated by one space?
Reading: 1.1 V
